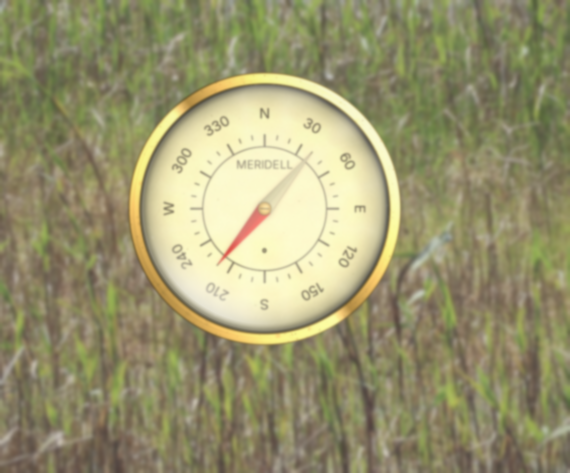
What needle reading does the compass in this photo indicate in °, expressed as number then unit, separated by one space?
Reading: 220 °
